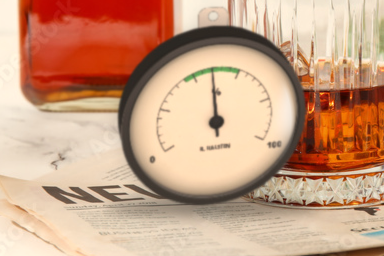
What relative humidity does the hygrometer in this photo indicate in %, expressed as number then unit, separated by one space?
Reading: 48 %
